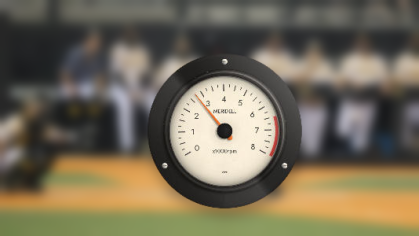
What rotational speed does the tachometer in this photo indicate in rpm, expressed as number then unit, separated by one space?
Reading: 2750 rpm
